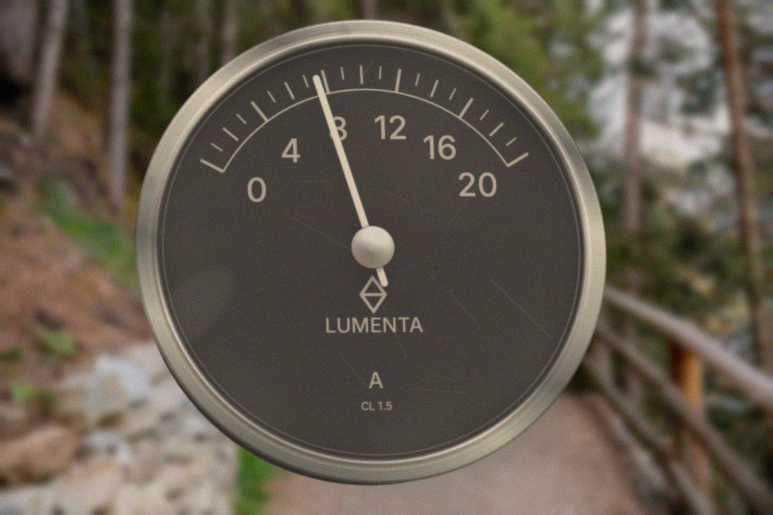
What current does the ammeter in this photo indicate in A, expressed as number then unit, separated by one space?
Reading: 7.5 A
